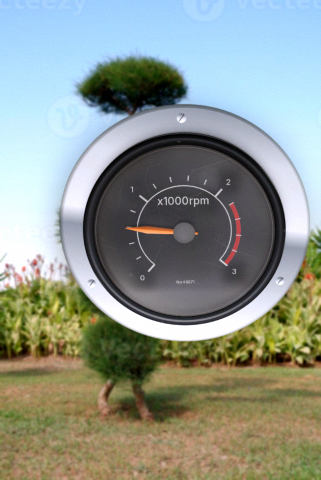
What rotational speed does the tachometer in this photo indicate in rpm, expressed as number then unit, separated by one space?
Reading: 600 rpm
